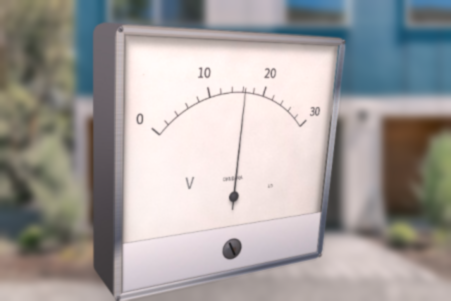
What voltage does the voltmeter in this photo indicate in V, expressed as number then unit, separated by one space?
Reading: 16 V
